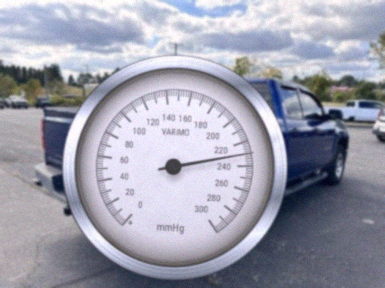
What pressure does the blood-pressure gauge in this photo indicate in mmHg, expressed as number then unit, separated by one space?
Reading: 230 mmHg
